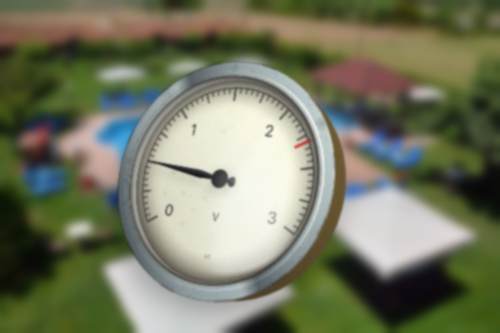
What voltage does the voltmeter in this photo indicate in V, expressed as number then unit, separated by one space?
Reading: 0.5 V
